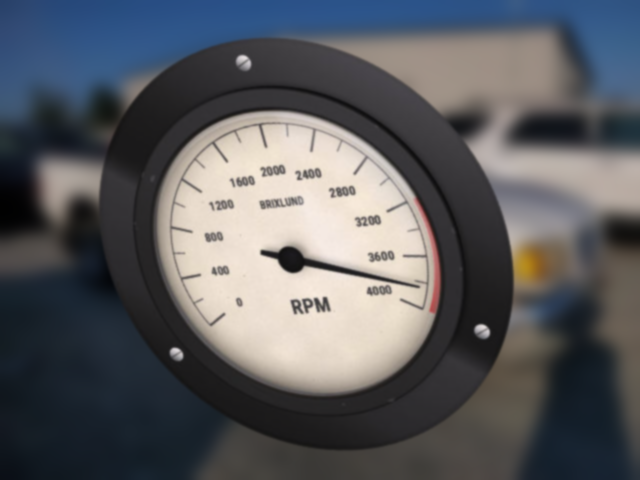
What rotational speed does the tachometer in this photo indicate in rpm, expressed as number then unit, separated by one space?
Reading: 3800 rpm
